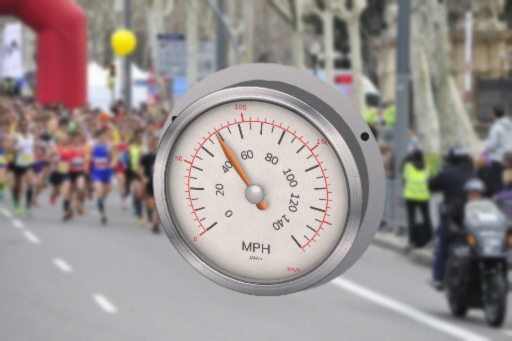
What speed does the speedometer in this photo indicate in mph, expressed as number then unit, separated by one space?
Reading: 50 mph
